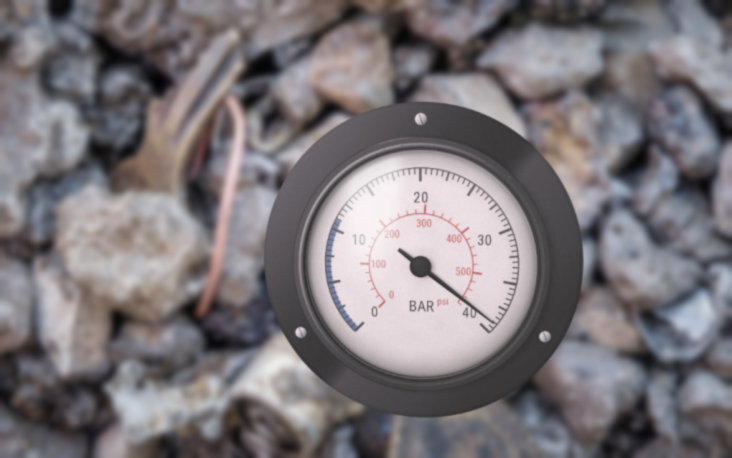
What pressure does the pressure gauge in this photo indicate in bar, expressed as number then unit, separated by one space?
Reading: 39 bar
